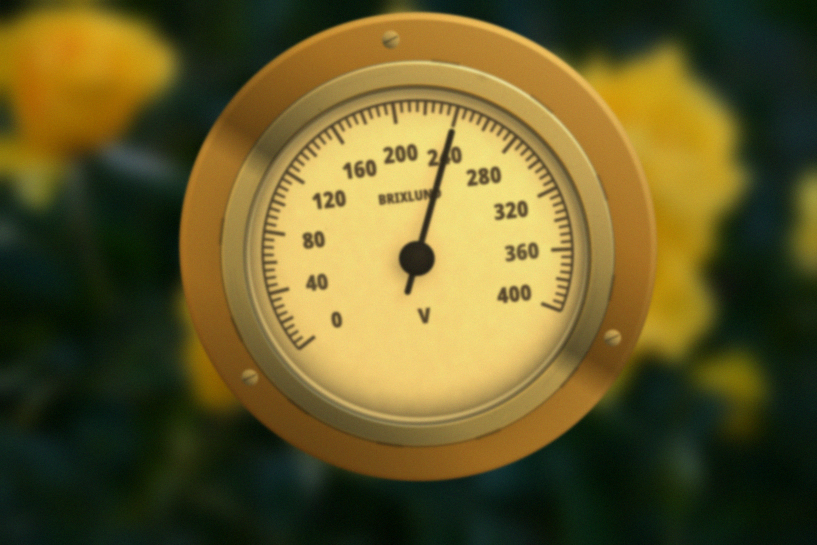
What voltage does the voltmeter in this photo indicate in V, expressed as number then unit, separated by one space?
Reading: 240 V
